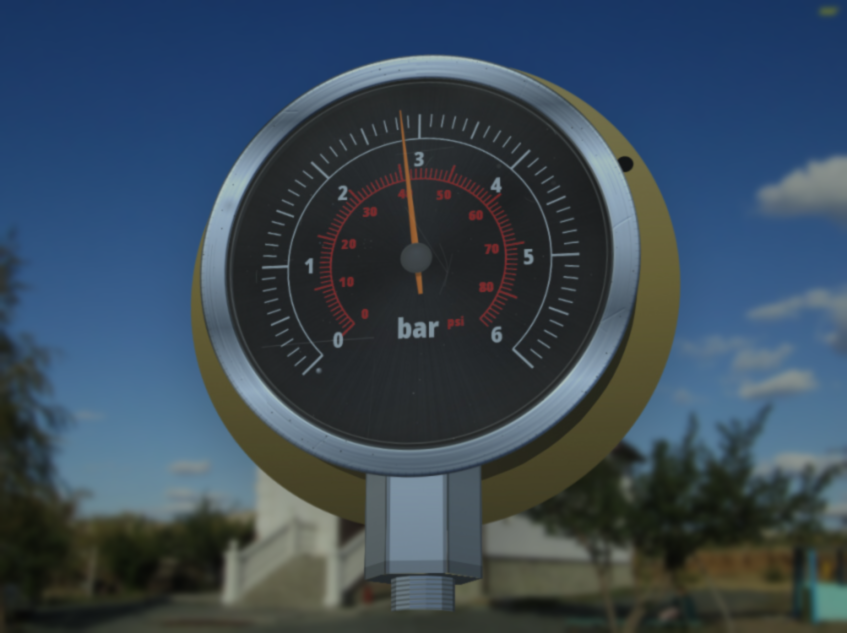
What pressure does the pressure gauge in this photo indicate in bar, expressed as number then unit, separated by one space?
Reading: 2.85 bar
